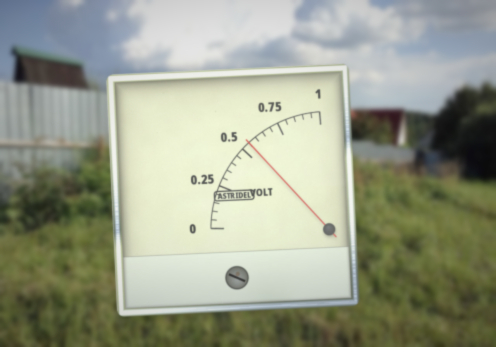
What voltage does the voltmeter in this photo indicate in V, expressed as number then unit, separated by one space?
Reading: 0.55 V
